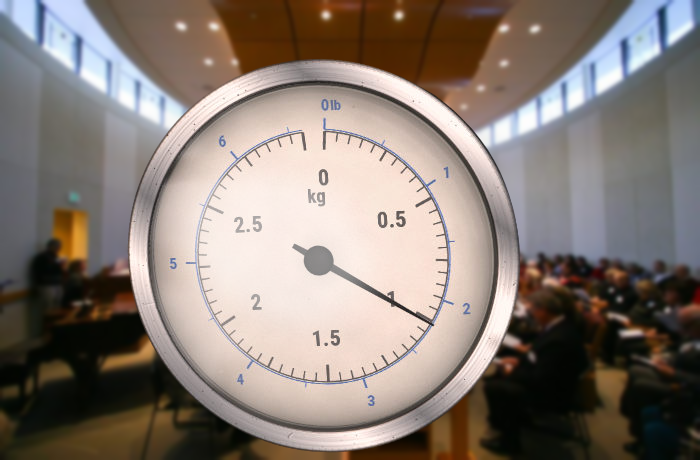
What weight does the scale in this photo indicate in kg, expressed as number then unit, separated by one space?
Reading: 1 kg
